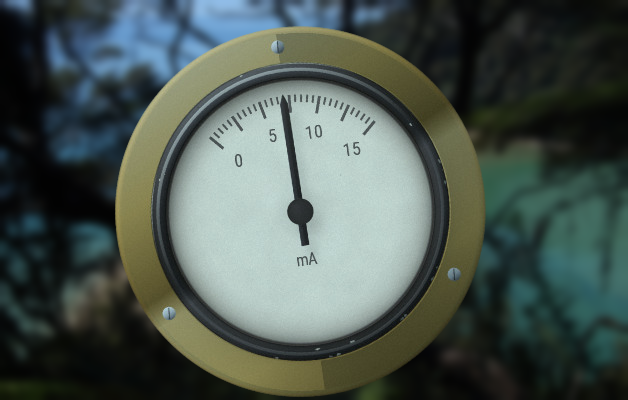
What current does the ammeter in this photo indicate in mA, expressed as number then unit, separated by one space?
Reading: 7 mA
